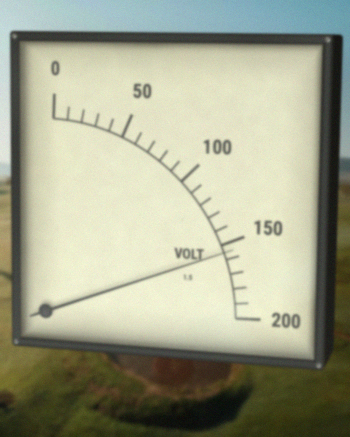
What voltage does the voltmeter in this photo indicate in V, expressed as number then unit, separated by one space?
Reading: 155 V
